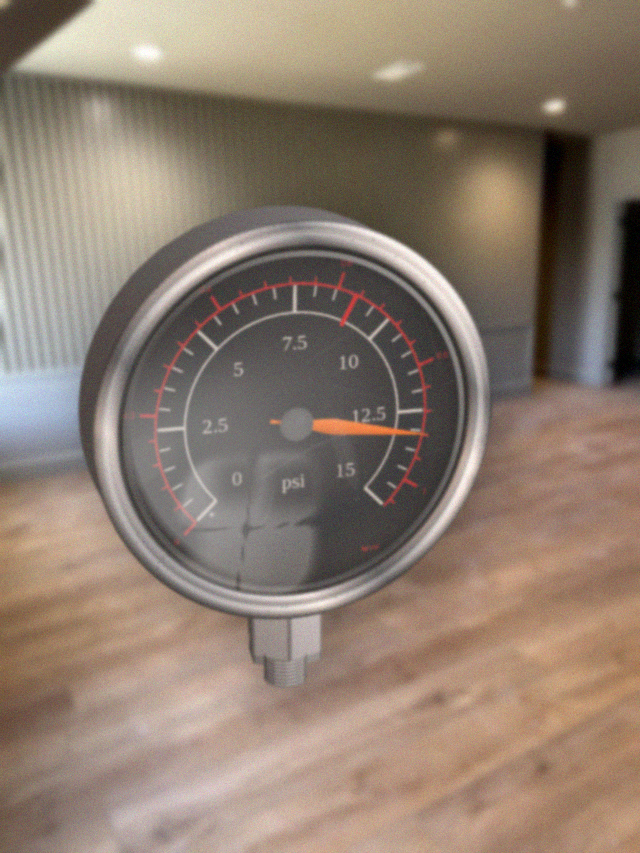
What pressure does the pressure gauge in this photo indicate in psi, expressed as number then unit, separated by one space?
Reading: 13 psi
